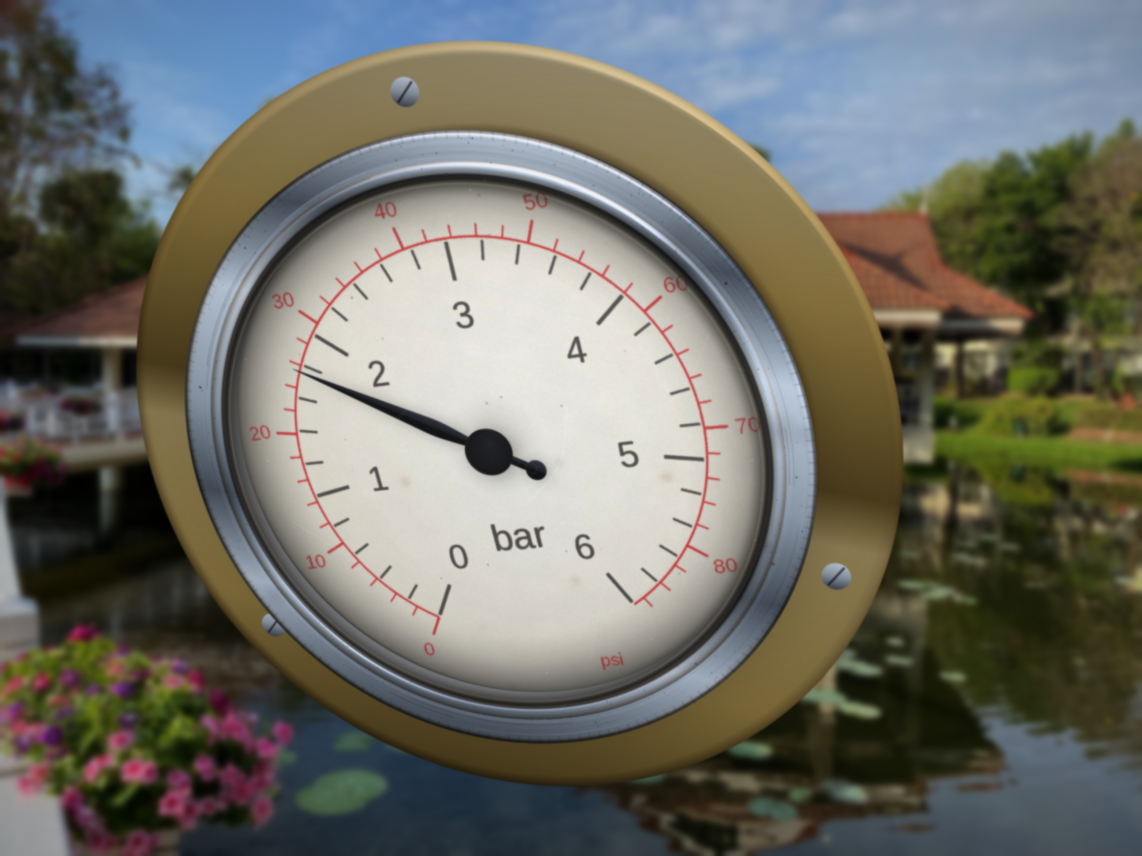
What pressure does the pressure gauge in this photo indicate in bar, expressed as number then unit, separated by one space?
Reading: 1.8 bar
